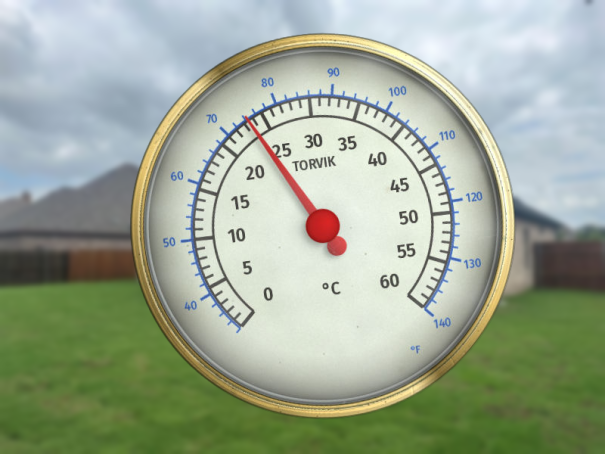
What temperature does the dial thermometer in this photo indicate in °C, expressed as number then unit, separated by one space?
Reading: 23.5 °C
